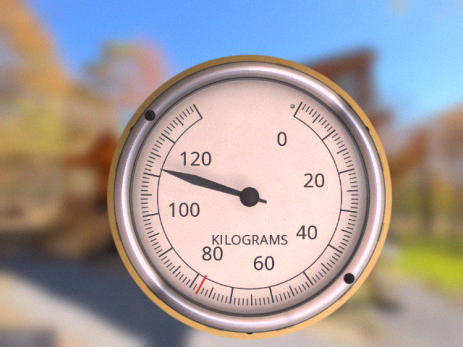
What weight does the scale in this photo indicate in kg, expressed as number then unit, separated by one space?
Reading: 112 kg
